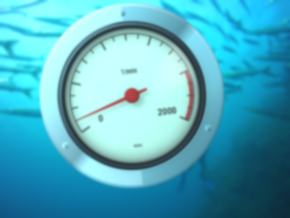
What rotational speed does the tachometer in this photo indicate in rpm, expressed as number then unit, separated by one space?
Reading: 100 rpm
